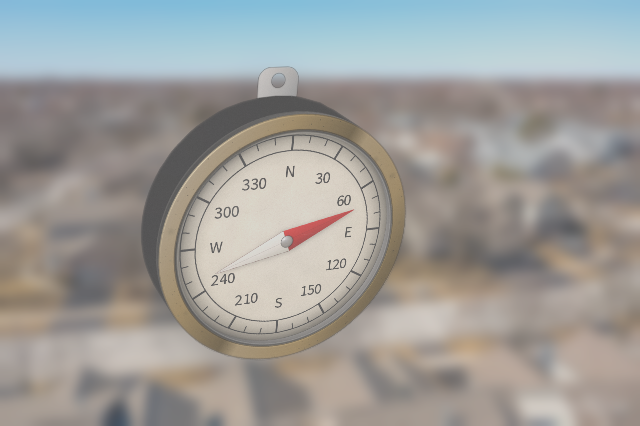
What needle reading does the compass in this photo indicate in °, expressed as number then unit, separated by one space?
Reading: 70 °
